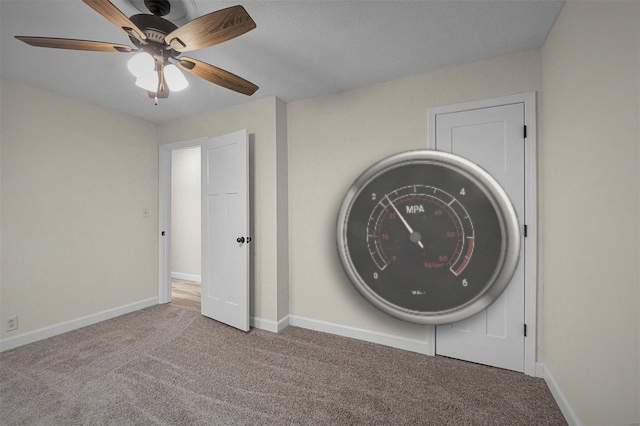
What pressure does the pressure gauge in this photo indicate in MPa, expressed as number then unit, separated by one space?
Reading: 2.25 MPa
